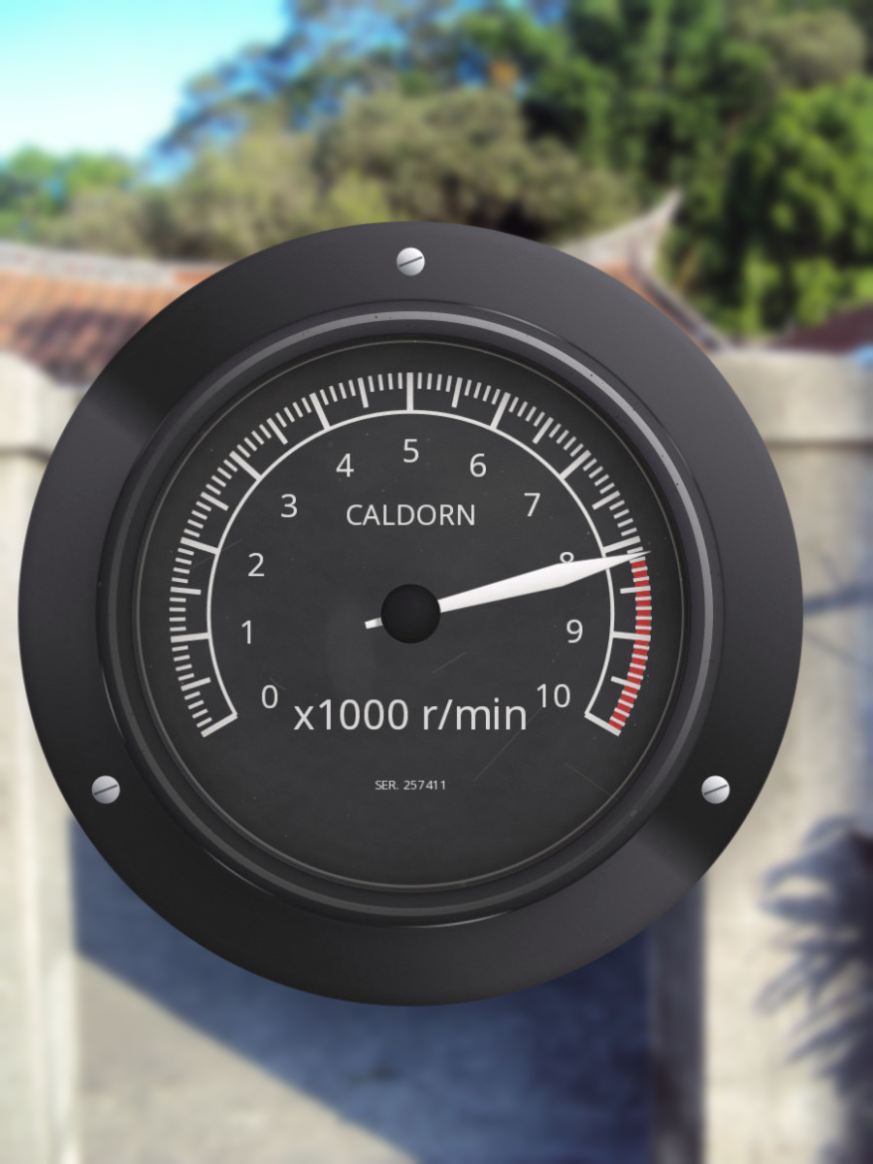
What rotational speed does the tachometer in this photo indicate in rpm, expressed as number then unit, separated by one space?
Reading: 8150 rpm
